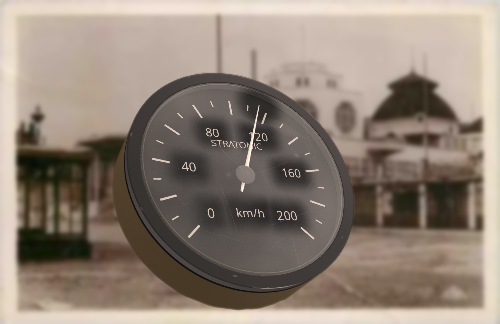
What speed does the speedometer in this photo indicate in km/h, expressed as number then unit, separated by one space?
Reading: 115 km/h
